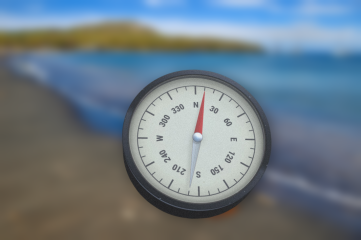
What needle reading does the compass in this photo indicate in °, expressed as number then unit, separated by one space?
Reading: 10 °
